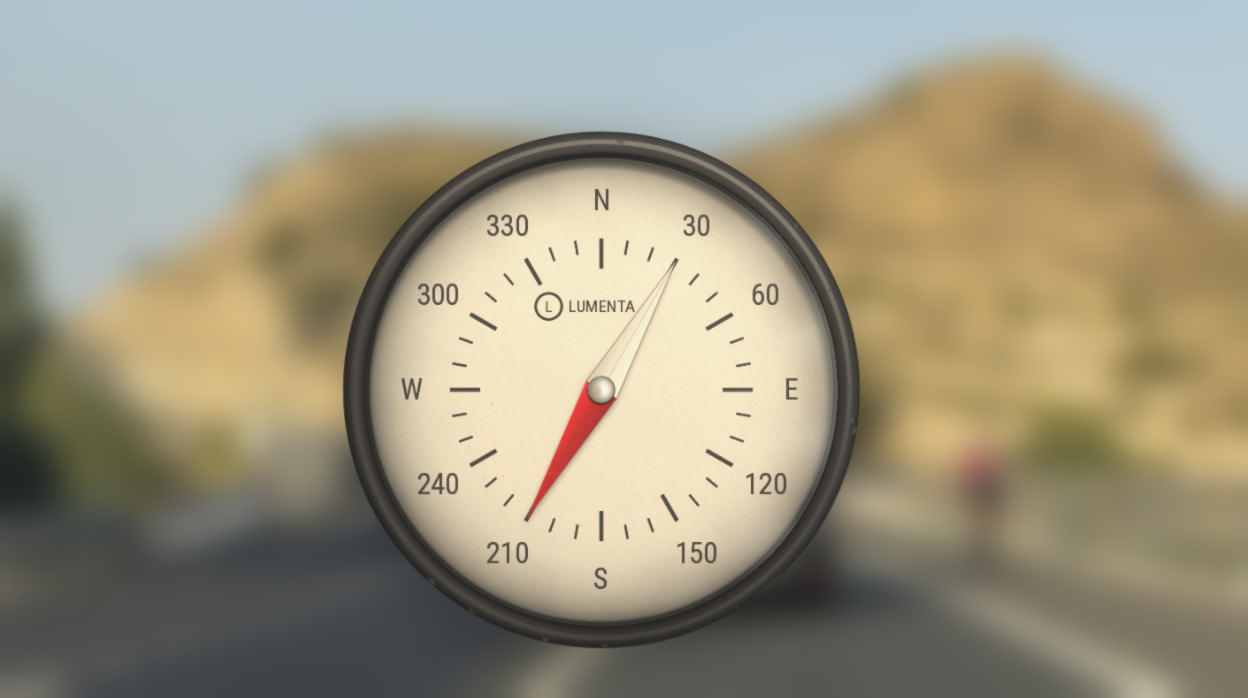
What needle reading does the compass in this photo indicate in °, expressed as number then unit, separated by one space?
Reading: 210 °
